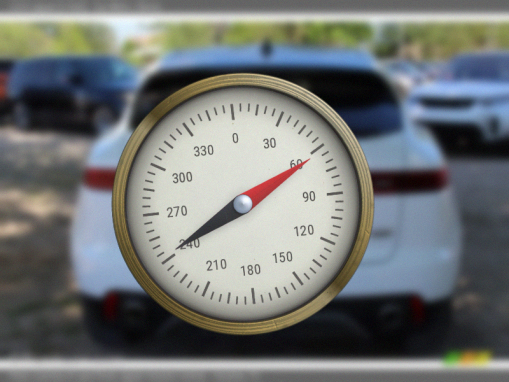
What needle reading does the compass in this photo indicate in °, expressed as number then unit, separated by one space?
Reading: 62.5 °
